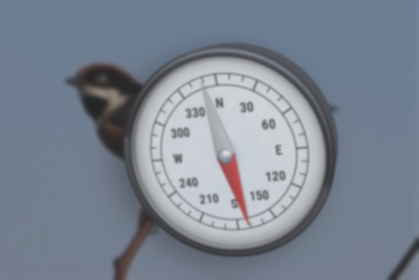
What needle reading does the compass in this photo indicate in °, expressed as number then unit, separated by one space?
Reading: 170 °
